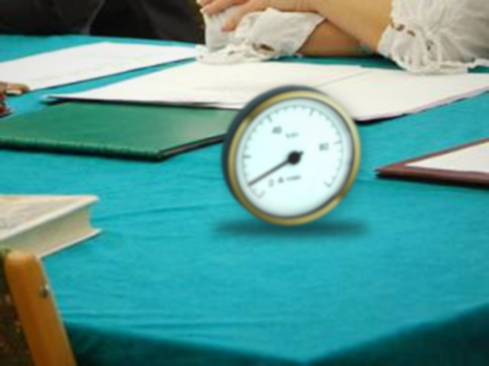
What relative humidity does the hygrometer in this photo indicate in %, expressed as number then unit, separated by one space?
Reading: 8 %
